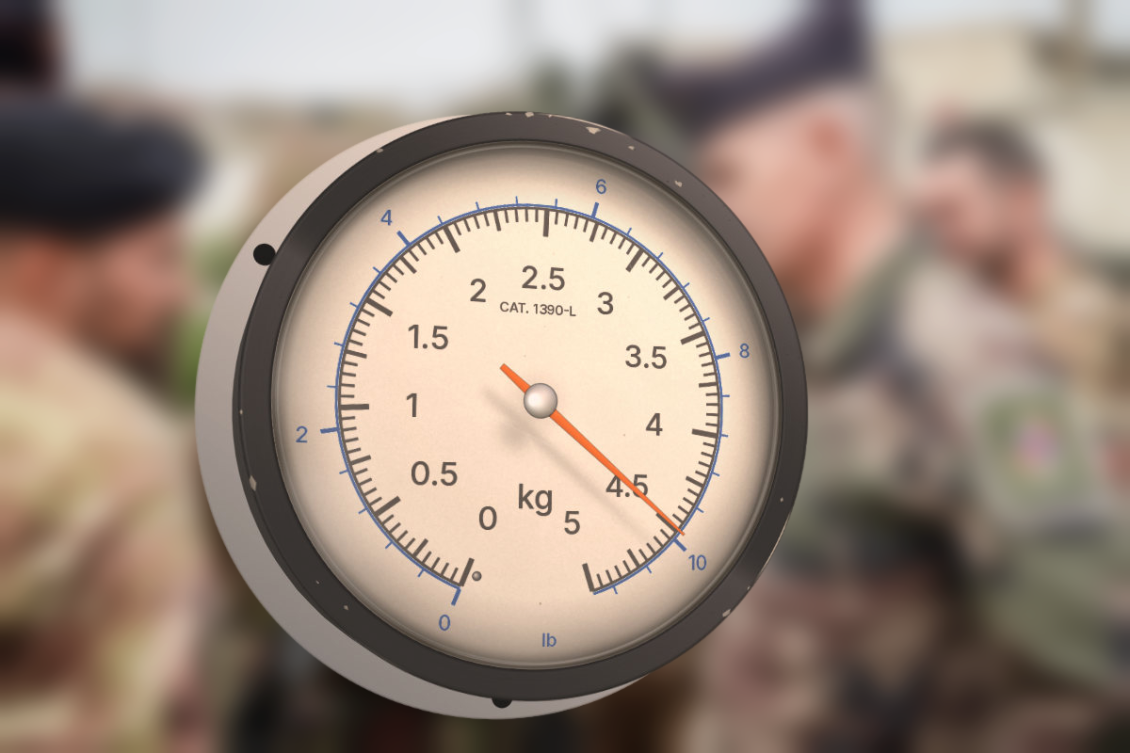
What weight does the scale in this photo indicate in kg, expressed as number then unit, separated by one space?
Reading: 4.5 kg
